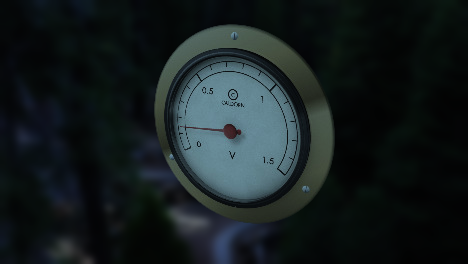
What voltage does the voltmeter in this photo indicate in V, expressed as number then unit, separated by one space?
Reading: 0.15 V
